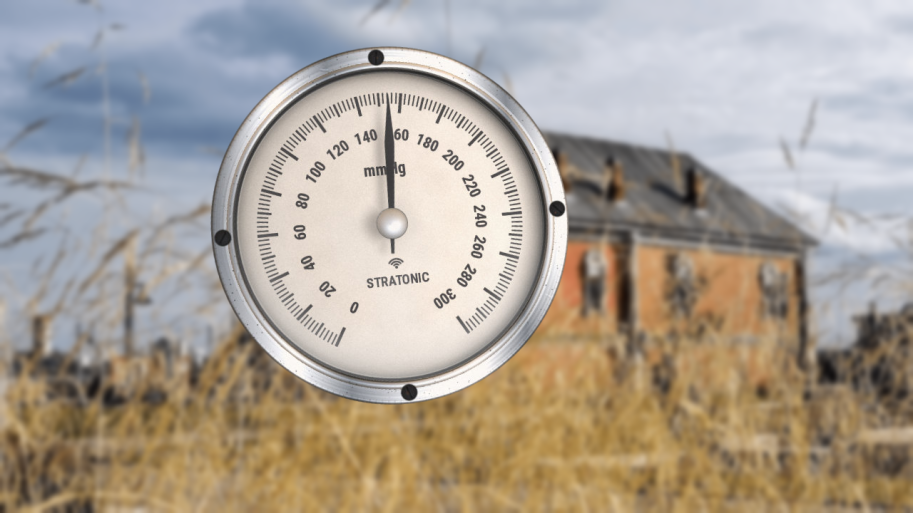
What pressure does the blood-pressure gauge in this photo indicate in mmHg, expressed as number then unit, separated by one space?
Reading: 154 mmHg
